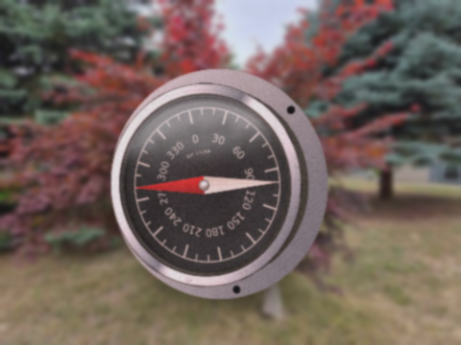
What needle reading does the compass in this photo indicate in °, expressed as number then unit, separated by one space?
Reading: 280 °
